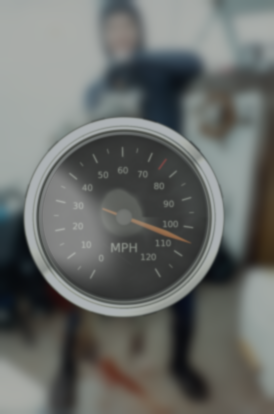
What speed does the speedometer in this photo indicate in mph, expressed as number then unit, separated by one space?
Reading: 105 mph
